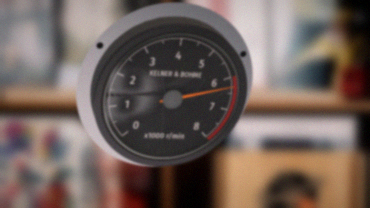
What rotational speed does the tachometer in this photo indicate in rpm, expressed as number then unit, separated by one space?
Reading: 6250 rpm
